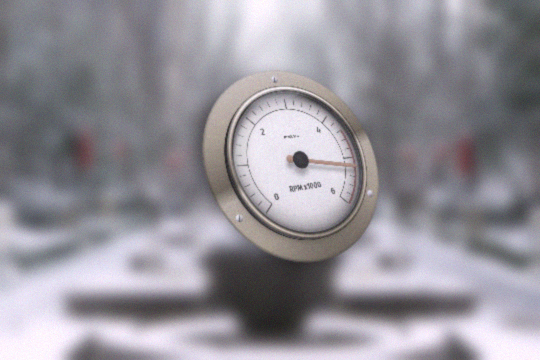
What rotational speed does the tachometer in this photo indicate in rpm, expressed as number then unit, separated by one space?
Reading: 5200 rpm
